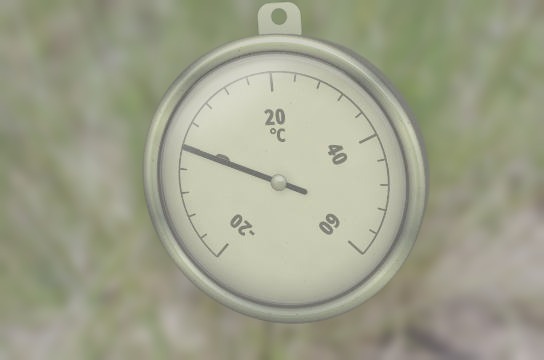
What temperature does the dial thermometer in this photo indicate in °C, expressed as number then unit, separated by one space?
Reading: 0 °C
